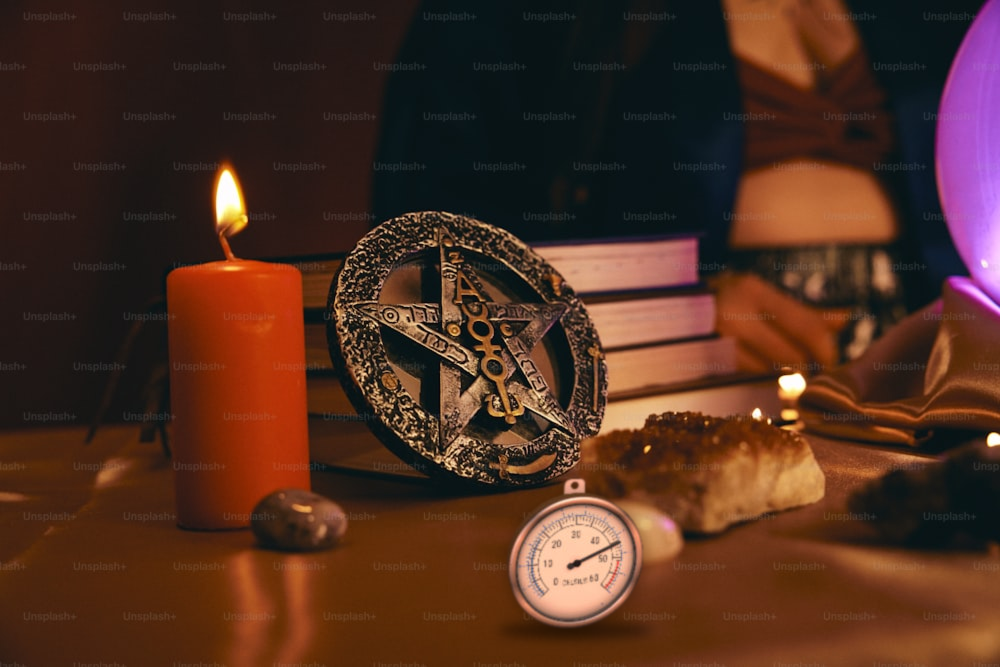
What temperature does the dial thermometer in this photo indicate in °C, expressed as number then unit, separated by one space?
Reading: 45 °C
